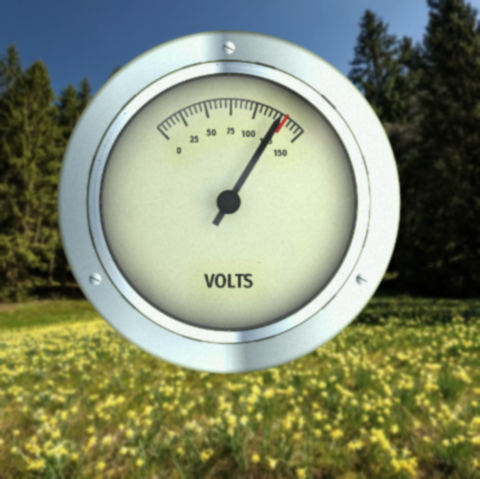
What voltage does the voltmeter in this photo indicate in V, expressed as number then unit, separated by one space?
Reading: 125 V
